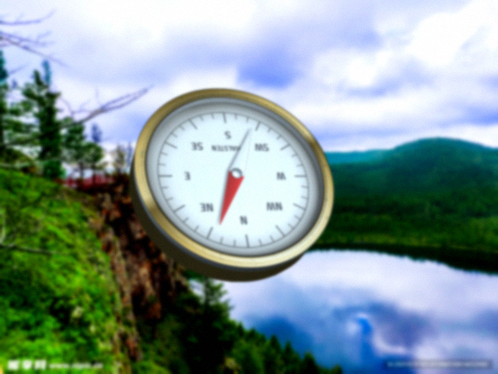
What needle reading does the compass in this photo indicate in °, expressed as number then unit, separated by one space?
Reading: 25 °
